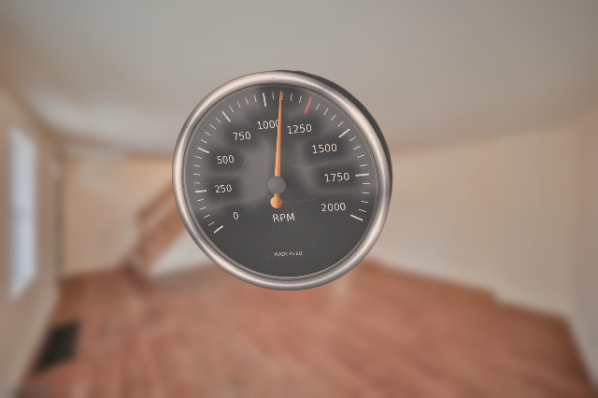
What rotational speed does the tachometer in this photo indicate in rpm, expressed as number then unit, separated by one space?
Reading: 1100 rpm
